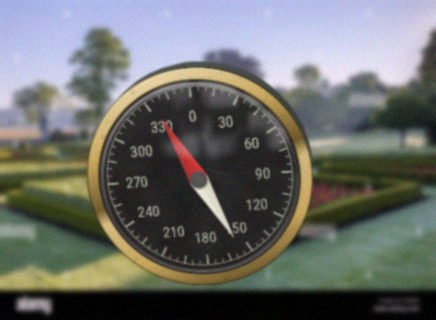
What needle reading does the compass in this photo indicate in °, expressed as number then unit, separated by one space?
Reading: 335 °
